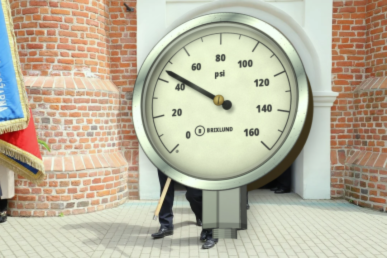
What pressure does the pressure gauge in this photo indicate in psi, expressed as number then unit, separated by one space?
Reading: 45 psi
